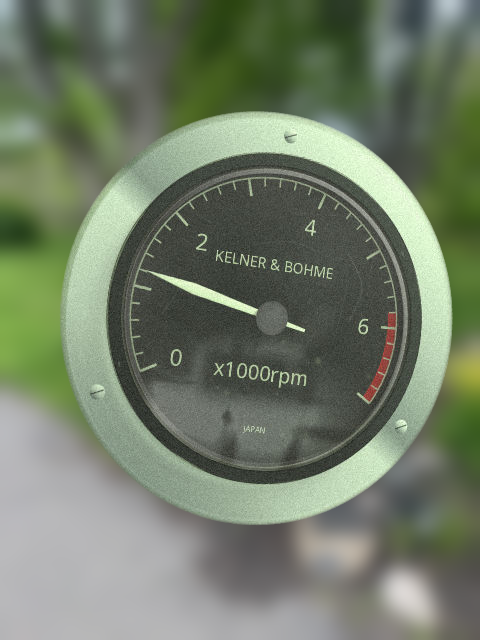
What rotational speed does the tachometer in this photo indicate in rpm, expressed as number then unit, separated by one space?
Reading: 1200 rpm
